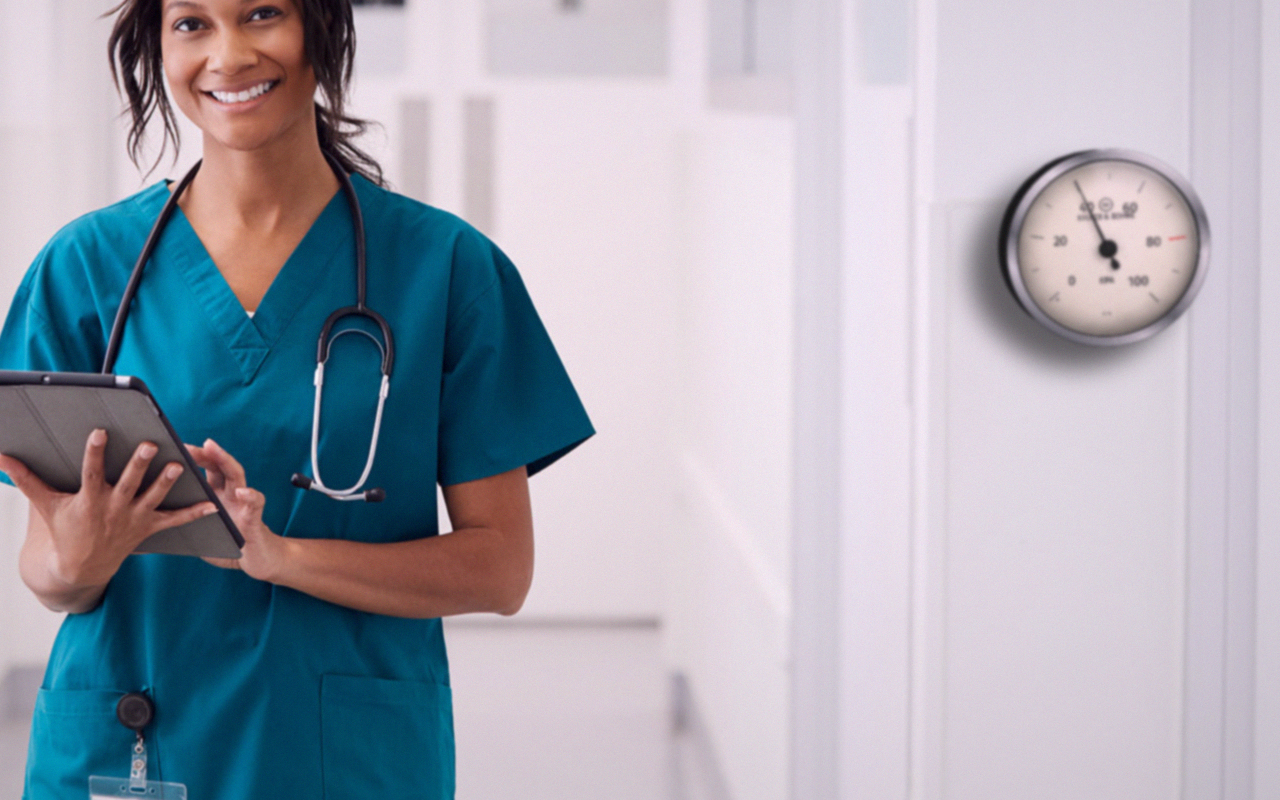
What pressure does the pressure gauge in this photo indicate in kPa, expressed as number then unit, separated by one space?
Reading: 40 kPa
